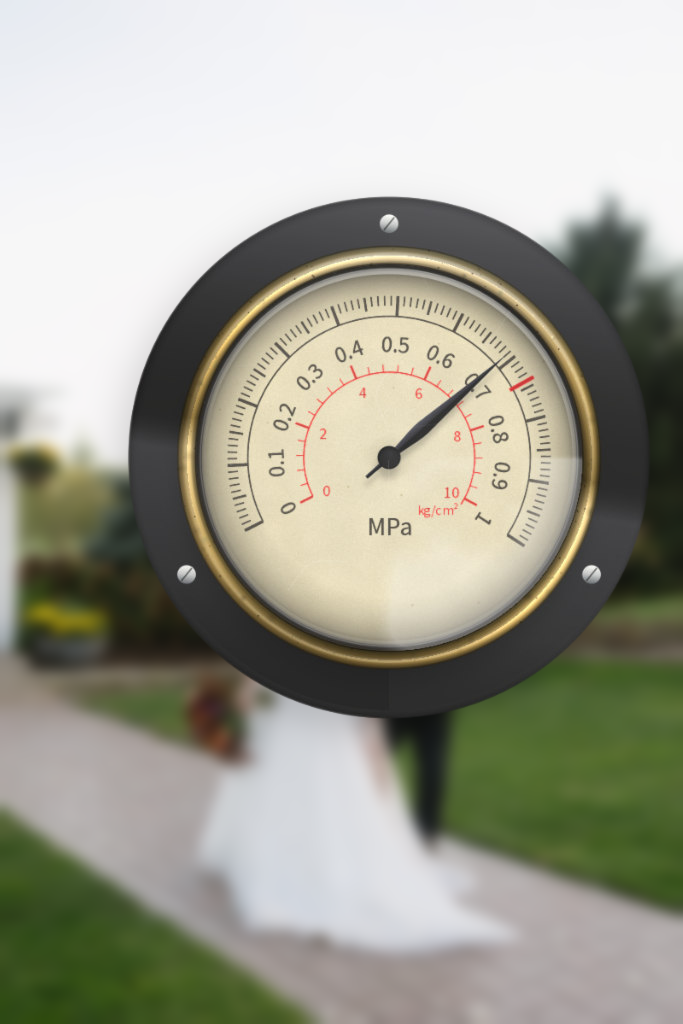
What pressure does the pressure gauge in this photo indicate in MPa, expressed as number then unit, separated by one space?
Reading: 0.69 MPa
